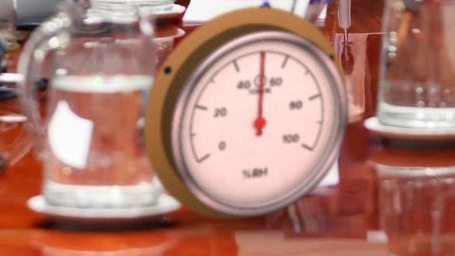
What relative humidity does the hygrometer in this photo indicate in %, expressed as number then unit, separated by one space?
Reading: 50 %
